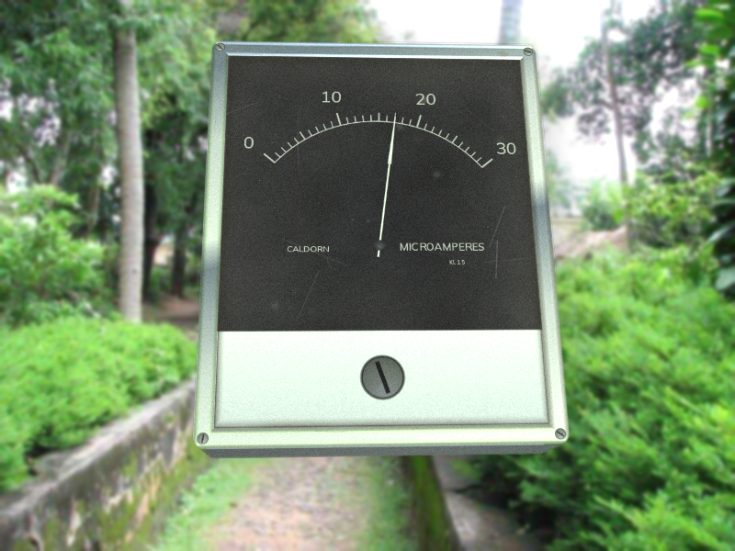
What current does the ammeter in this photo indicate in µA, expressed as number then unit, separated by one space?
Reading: 17 µA
